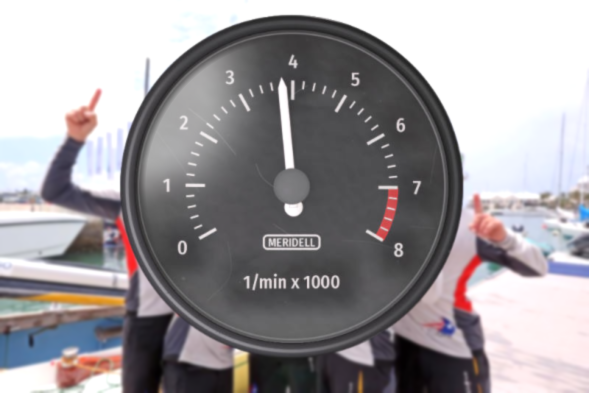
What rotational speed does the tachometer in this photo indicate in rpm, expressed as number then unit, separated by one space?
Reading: 3800 rpm
